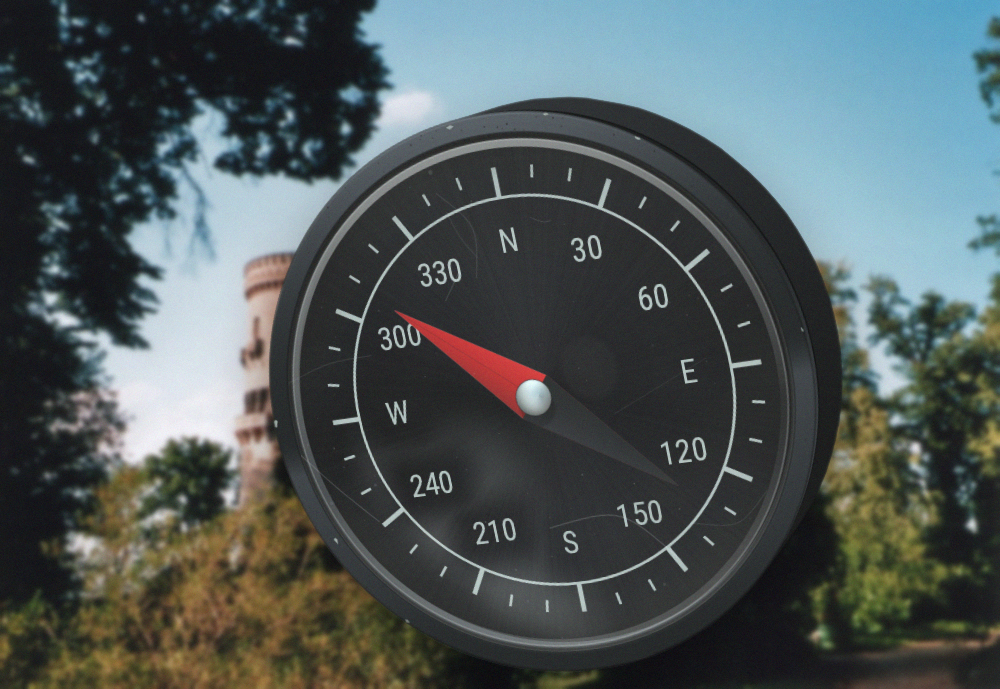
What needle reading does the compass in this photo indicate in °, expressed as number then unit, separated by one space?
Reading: 310 °
